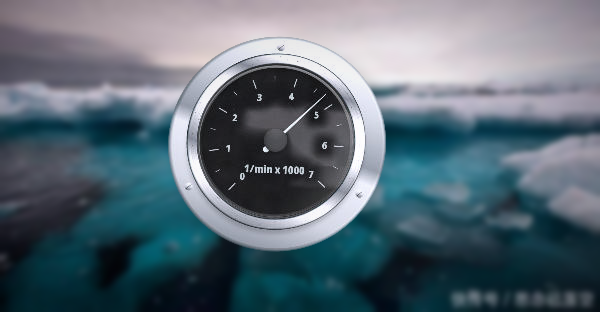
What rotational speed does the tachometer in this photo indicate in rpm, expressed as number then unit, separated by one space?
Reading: 4750 rpm
